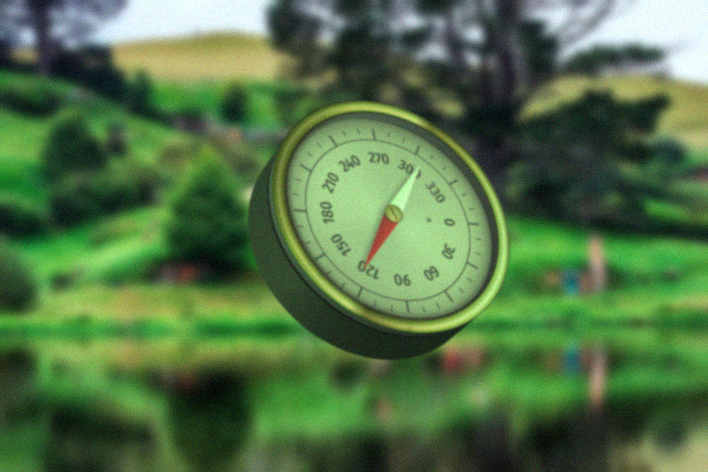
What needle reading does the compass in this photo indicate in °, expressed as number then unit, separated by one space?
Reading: 125 °
